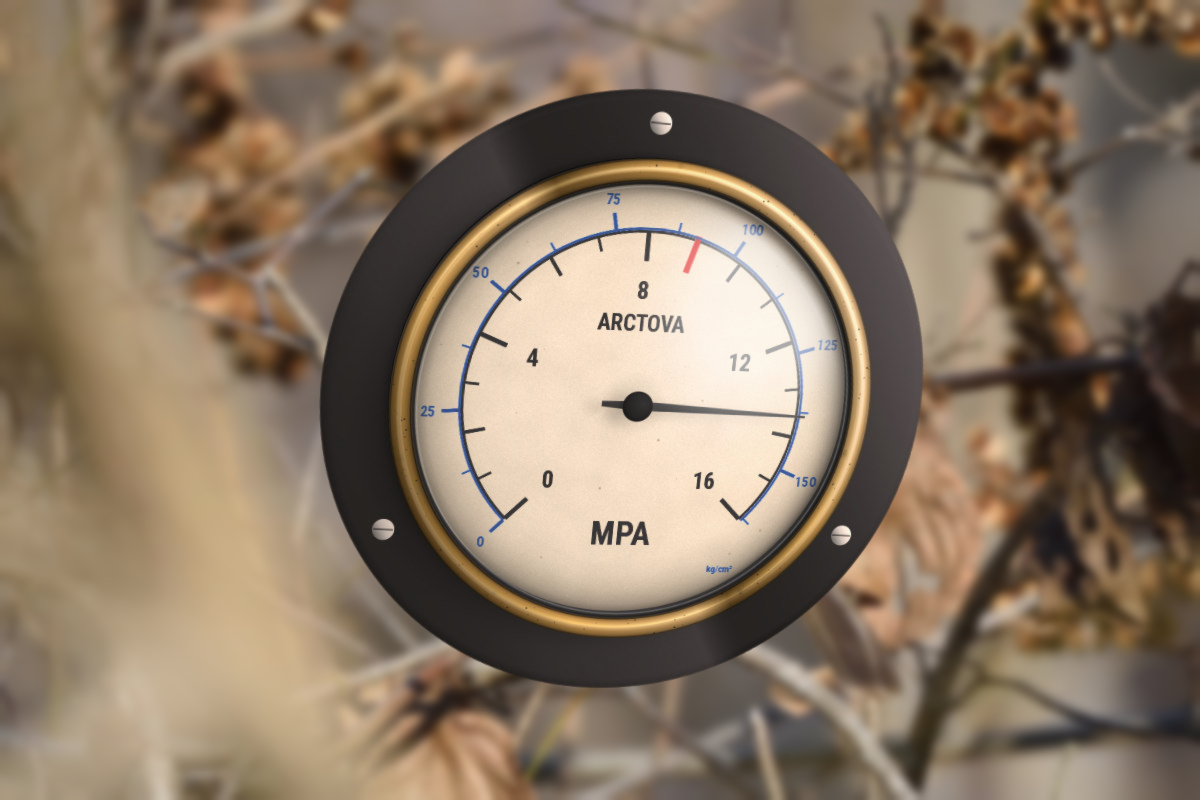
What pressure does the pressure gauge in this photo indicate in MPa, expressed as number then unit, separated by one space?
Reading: 13.5 MPa
